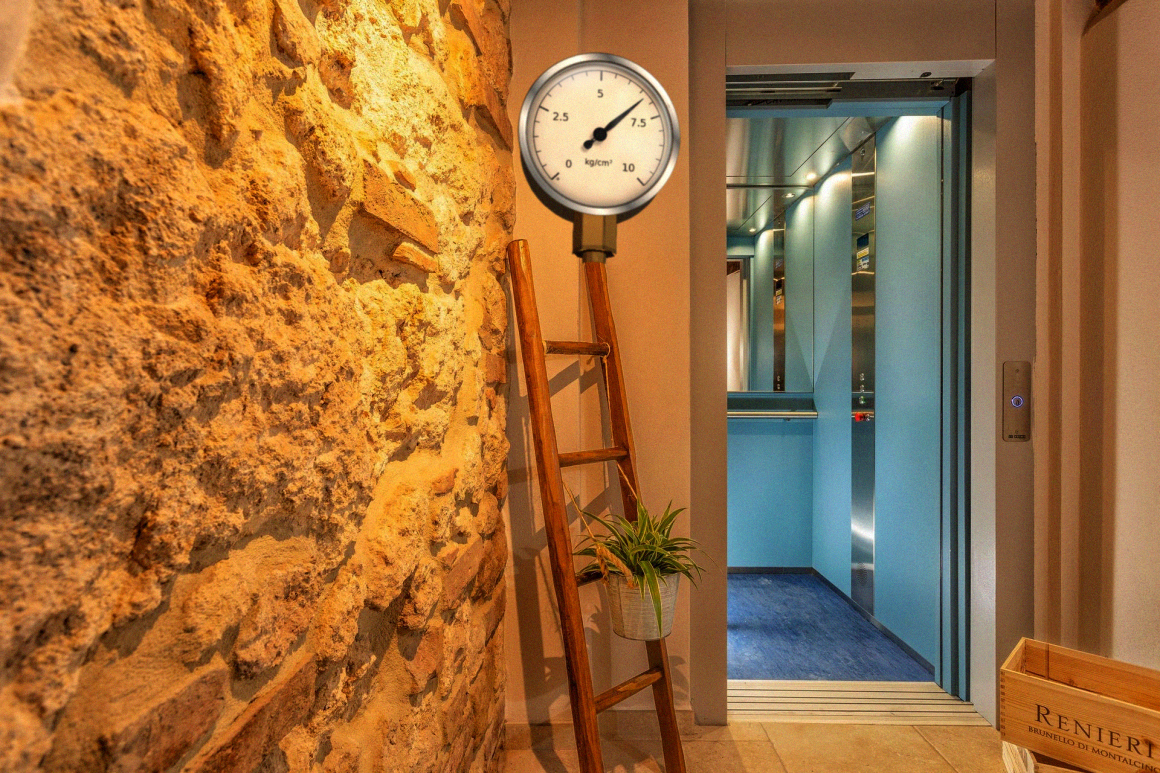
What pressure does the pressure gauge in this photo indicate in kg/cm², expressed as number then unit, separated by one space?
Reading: 6.75 kg/cm²
